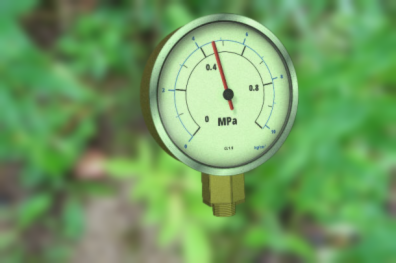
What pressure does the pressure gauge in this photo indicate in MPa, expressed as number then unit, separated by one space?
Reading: 0.45 MPa
